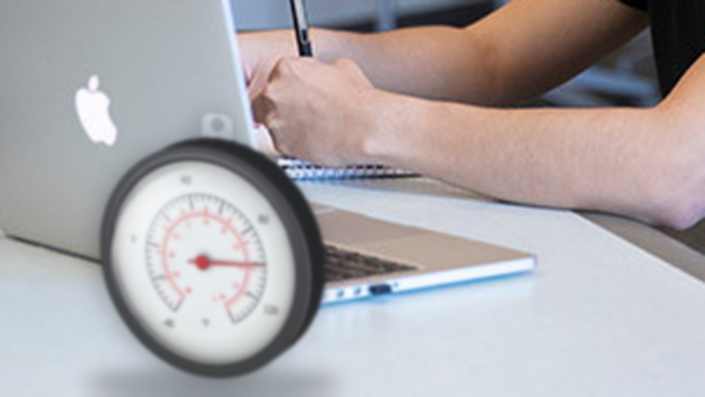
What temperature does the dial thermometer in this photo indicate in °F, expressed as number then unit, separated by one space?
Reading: 100 °F
